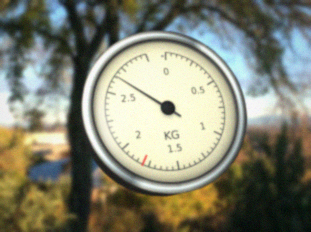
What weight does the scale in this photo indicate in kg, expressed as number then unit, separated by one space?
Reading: 2.65 kg
